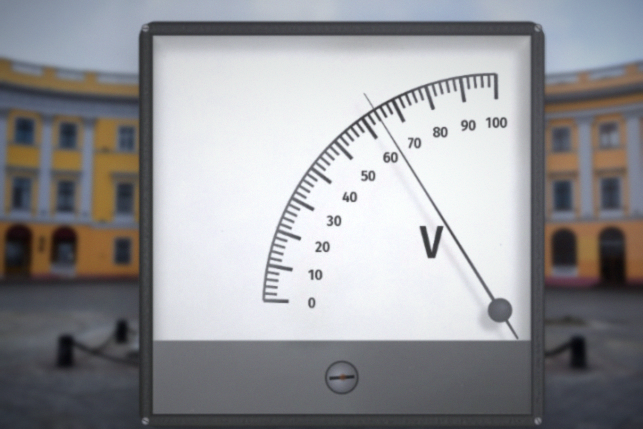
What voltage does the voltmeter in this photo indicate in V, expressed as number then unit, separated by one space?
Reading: 64 V
